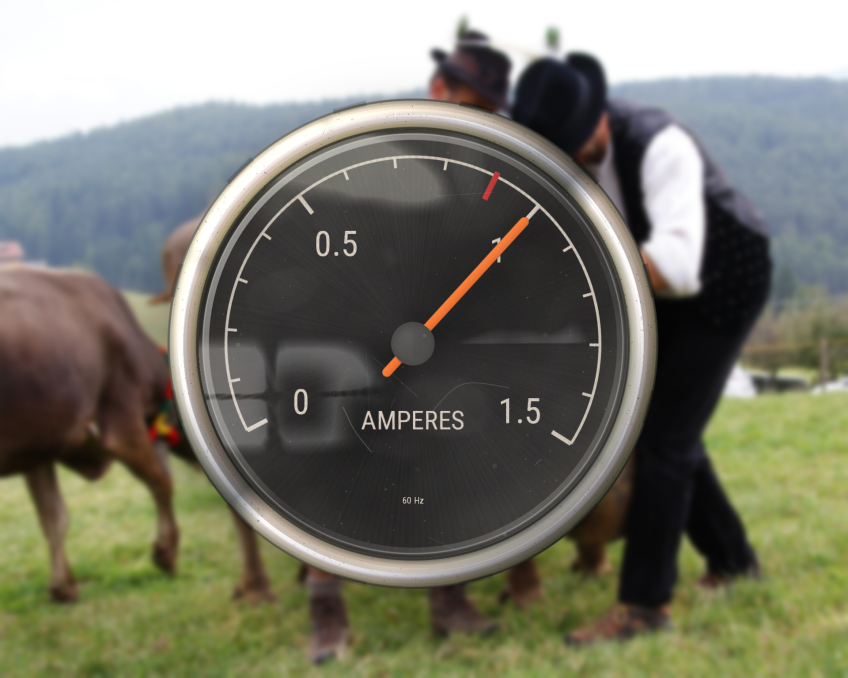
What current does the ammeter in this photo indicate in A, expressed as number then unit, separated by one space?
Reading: 1 A
